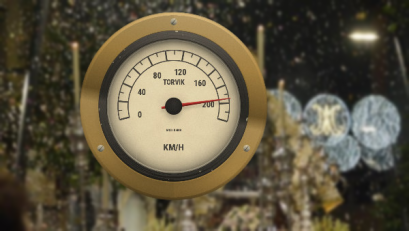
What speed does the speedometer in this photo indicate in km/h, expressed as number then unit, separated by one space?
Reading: 195 km/h
